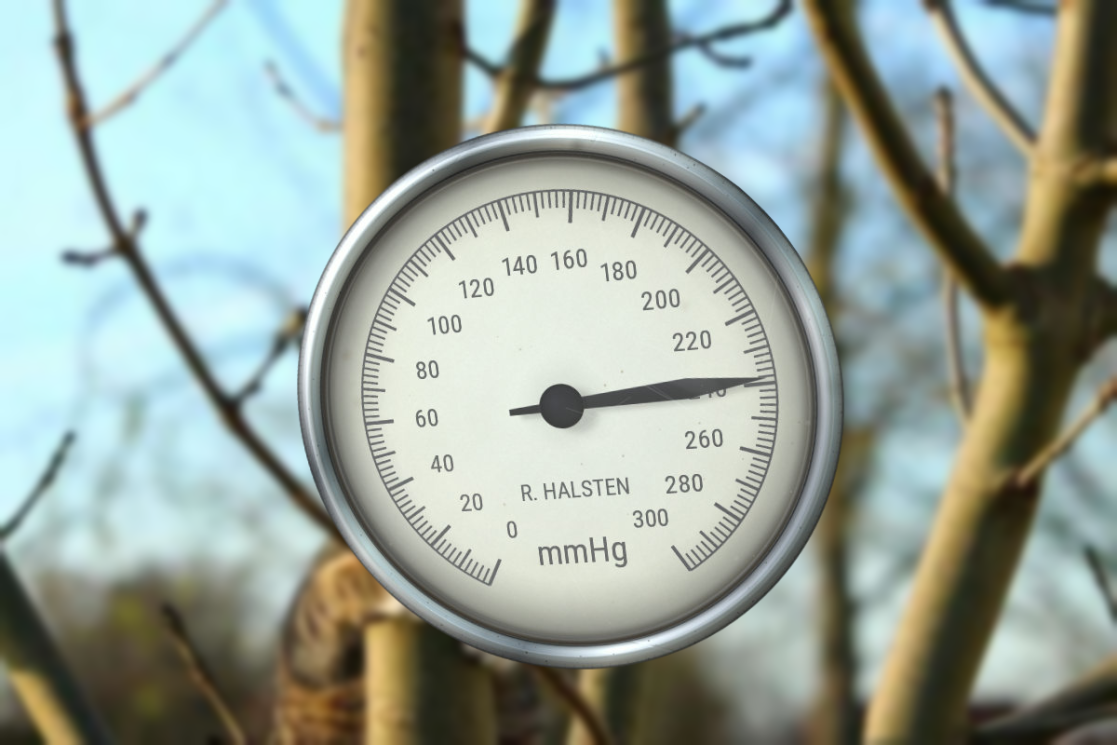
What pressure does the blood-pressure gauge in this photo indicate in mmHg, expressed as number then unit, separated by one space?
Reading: 238 mmHg
